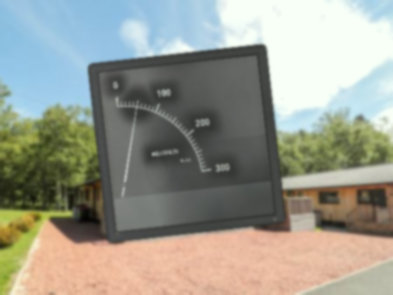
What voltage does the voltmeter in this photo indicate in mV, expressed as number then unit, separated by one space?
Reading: 50 mV
